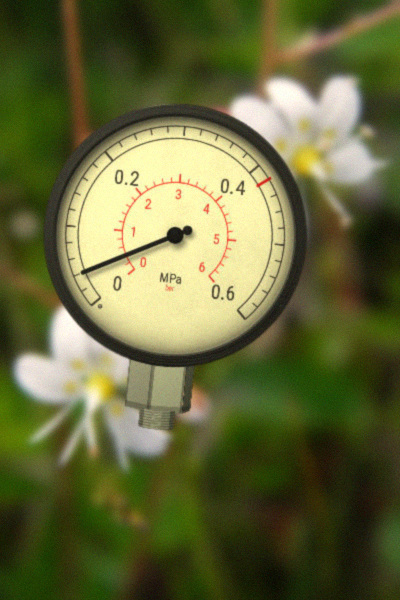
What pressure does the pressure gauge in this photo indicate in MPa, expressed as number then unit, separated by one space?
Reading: 0.04 MPa
